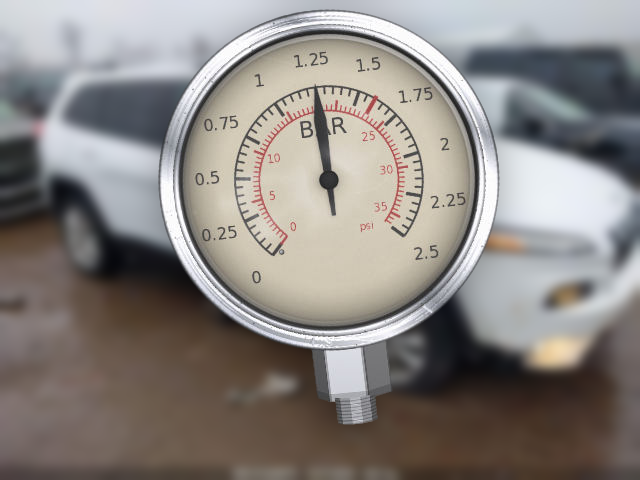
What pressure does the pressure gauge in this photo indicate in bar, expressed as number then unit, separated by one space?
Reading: 1.25 bar
